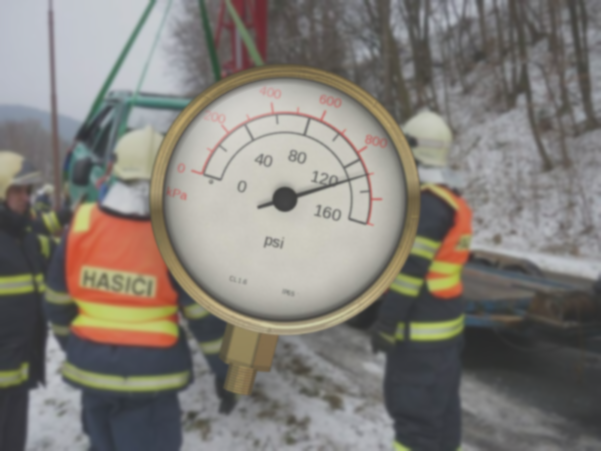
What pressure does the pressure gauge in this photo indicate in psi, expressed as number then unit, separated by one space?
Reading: 130 psi
